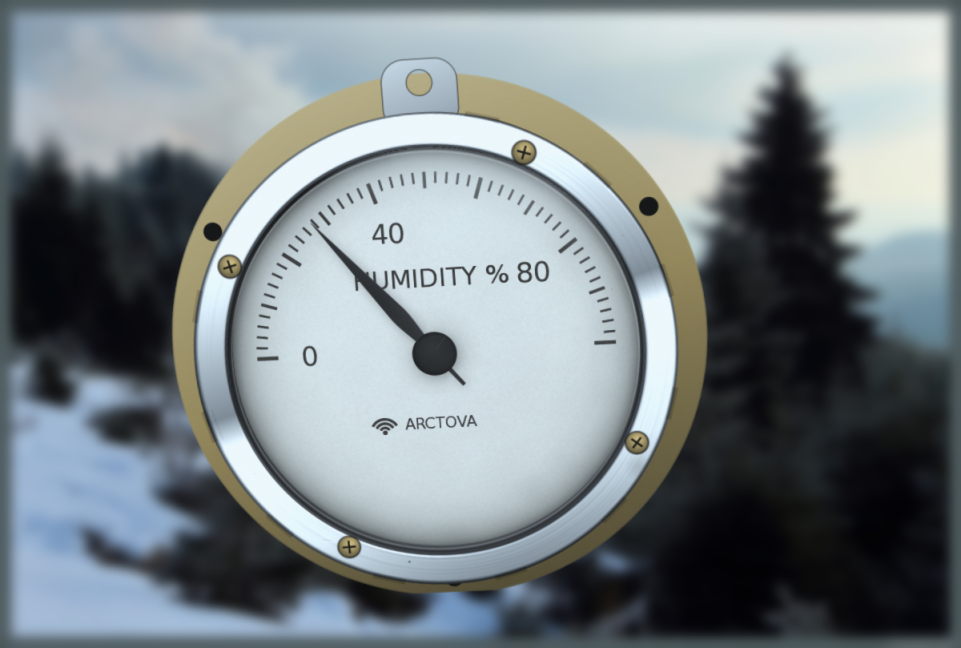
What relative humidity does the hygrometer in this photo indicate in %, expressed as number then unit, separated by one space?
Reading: 28 %
